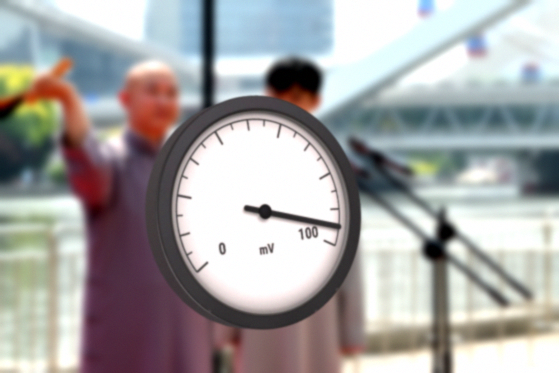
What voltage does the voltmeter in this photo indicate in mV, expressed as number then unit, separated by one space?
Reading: 95 mV
